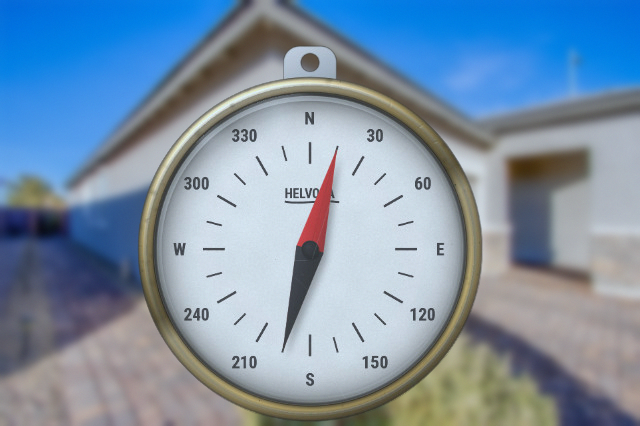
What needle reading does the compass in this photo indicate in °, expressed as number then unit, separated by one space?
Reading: 15 °
